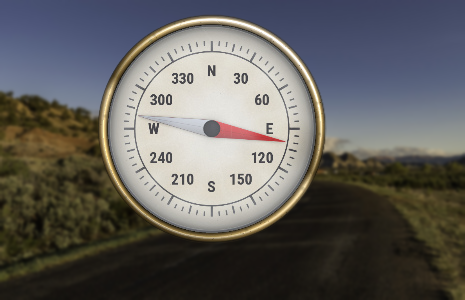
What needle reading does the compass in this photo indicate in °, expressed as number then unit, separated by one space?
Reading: 100 °
